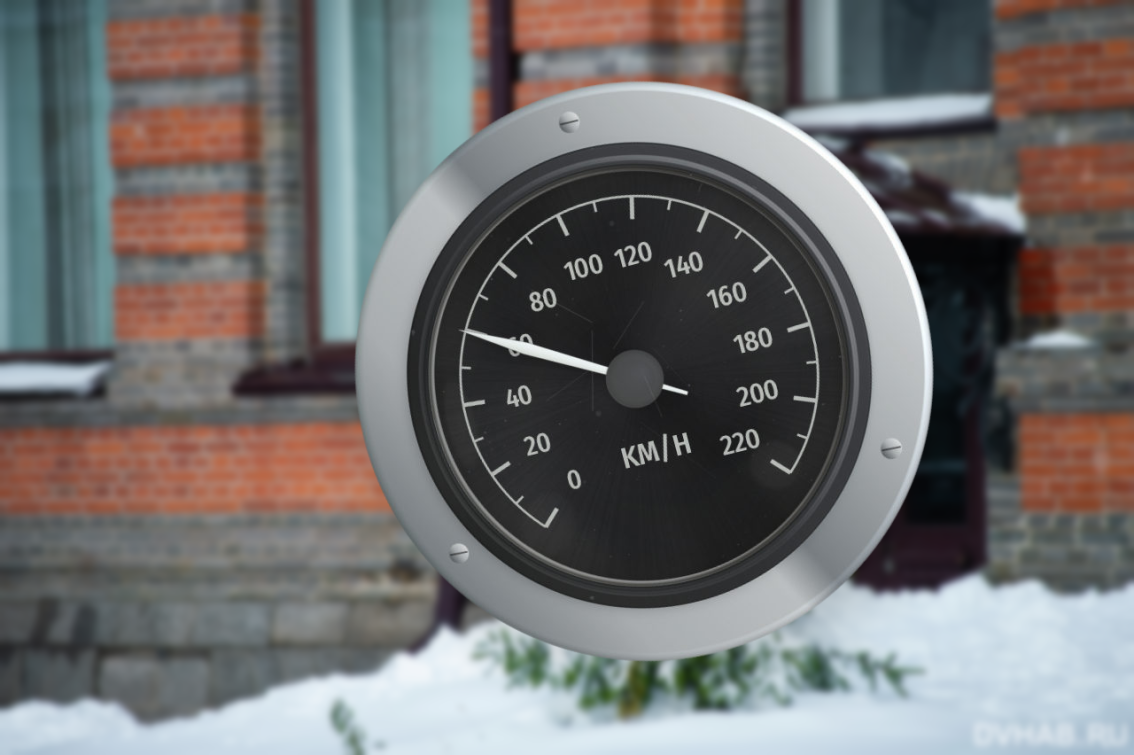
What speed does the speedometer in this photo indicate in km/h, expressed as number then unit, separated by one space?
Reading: 60 km/h
